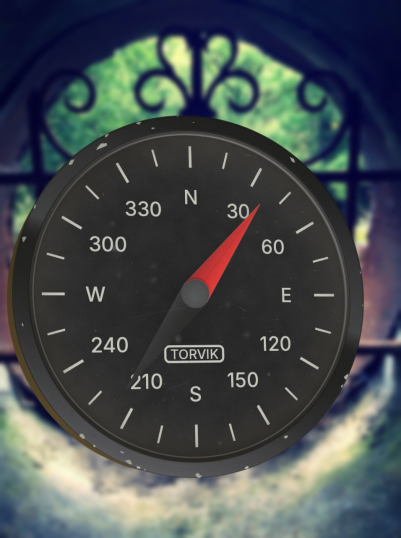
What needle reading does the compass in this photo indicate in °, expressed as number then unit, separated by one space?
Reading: 37.5 °
